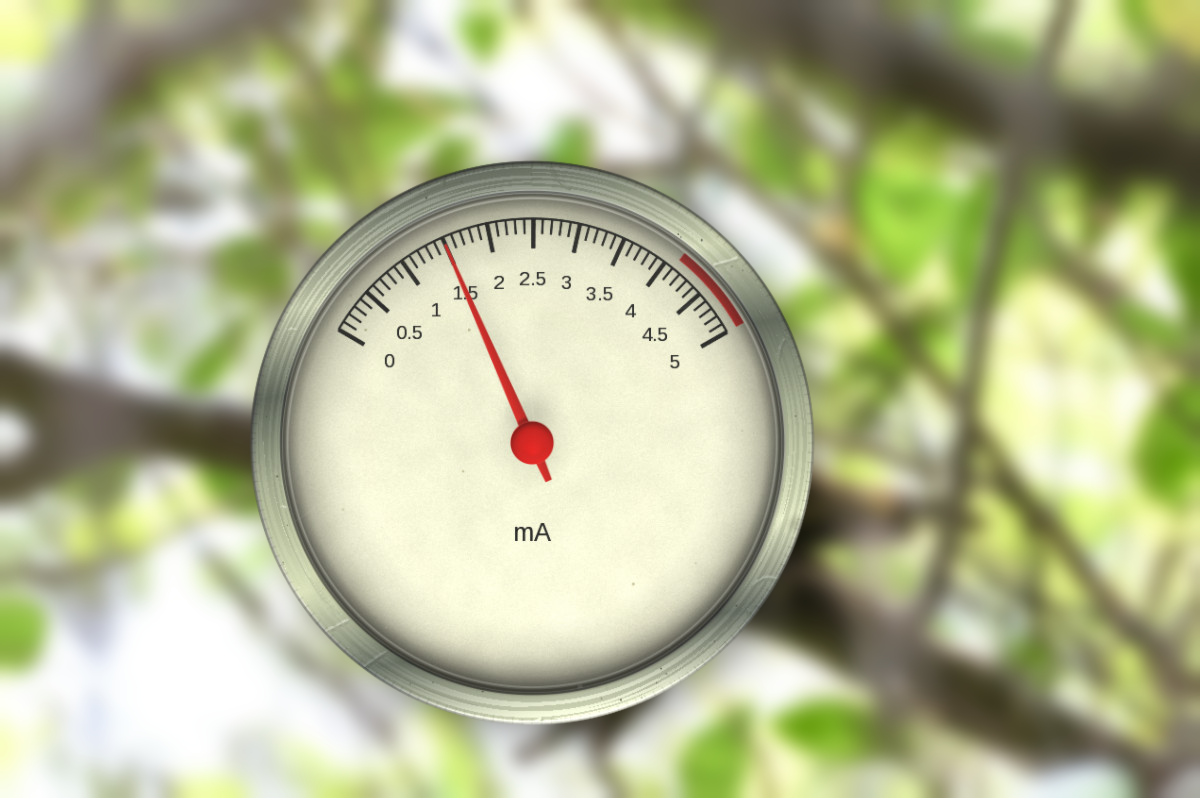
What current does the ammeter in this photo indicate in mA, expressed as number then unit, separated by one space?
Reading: 1.5 mA
